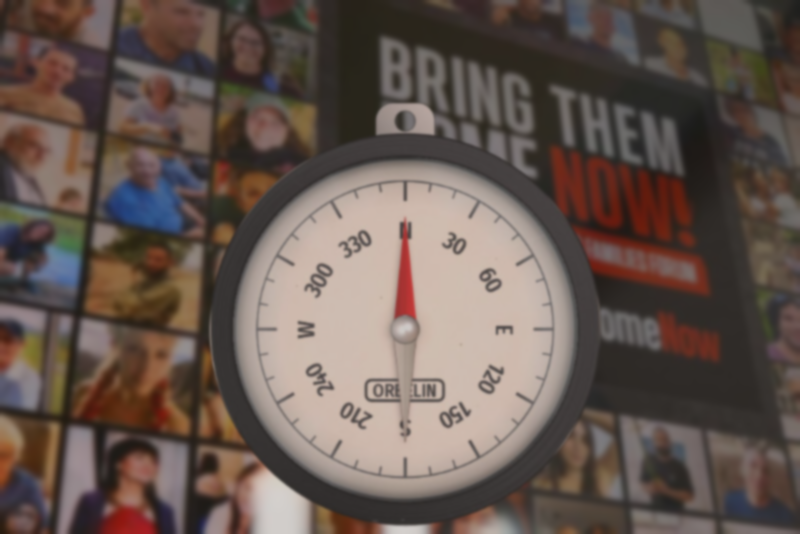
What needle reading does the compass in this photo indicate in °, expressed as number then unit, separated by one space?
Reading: 0 °
